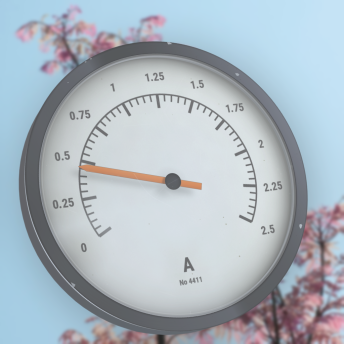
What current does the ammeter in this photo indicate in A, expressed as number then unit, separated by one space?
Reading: 0.45 A
